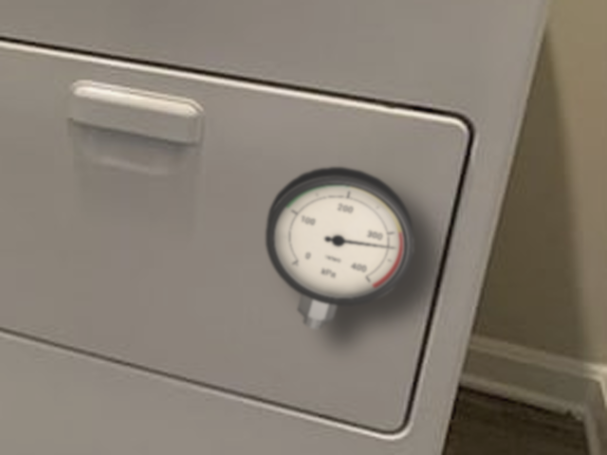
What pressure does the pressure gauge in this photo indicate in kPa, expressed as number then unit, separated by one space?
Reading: 325 kPa
